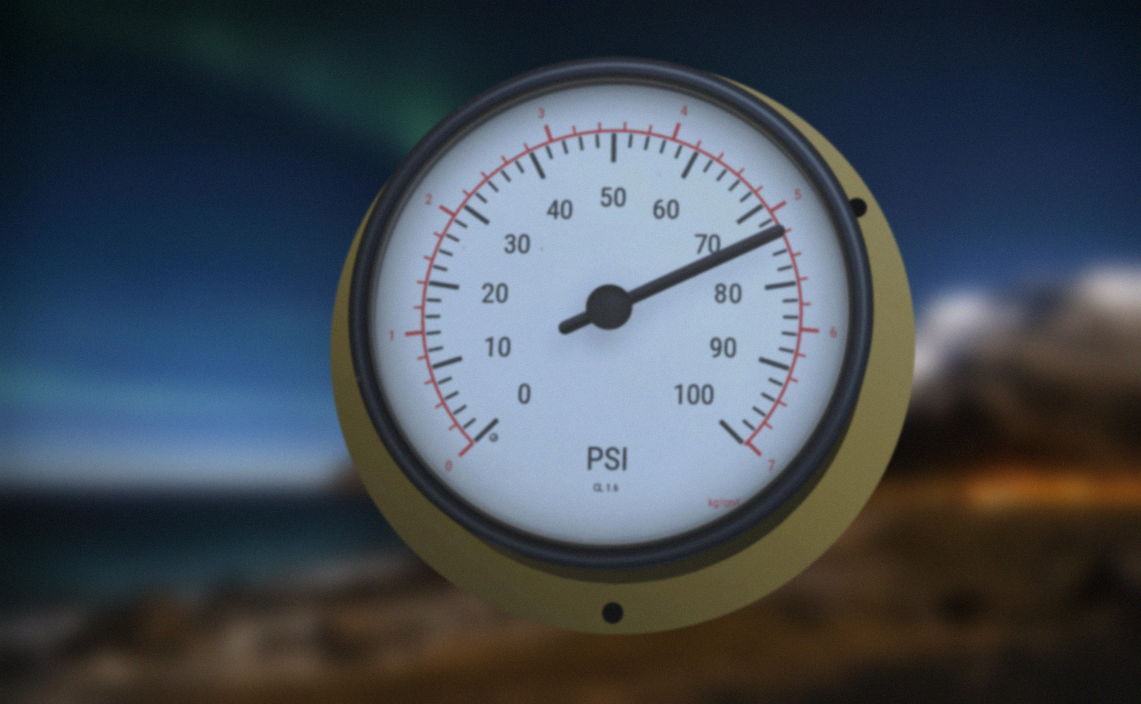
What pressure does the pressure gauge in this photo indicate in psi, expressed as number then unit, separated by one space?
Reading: 74 psi
